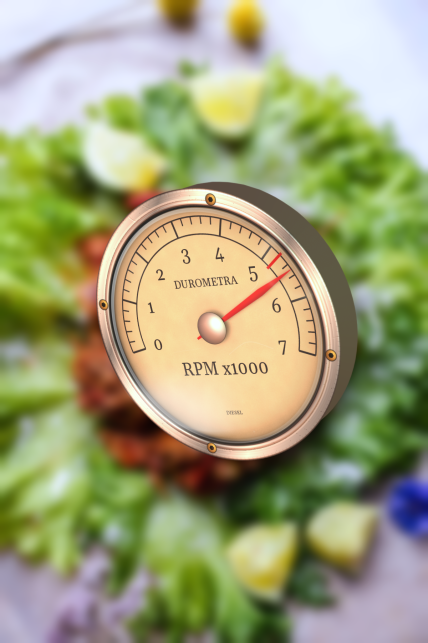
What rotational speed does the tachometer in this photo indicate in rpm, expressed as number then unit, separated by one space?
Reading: 5500 rpm
